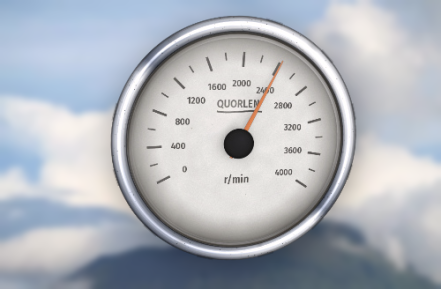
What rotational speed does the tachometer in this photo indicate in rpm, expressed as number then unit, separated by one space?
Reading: 2400 rpm
